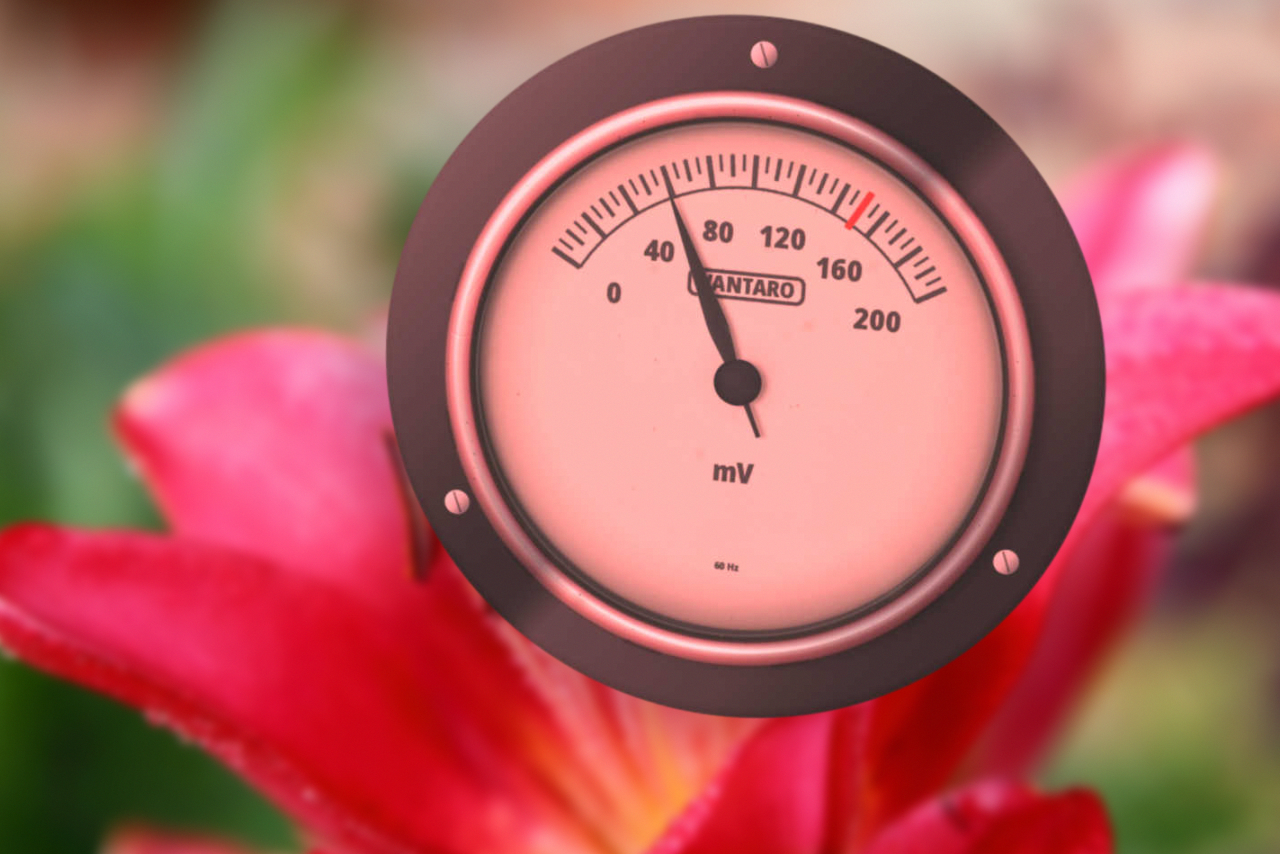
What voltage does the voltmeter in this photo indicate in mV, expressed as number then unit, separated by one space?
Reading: 60 mV
